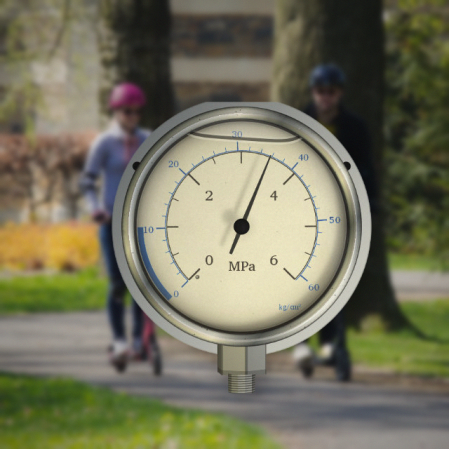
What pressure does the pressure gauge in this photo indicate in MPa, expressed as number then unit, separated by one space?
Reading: 3.5 MPa
